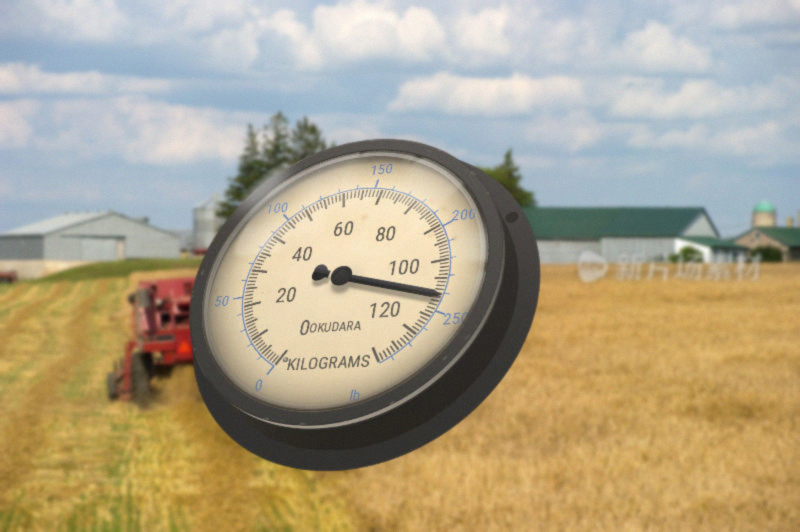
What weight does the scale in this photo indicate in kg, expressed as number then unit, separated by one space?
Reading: 110 kg
